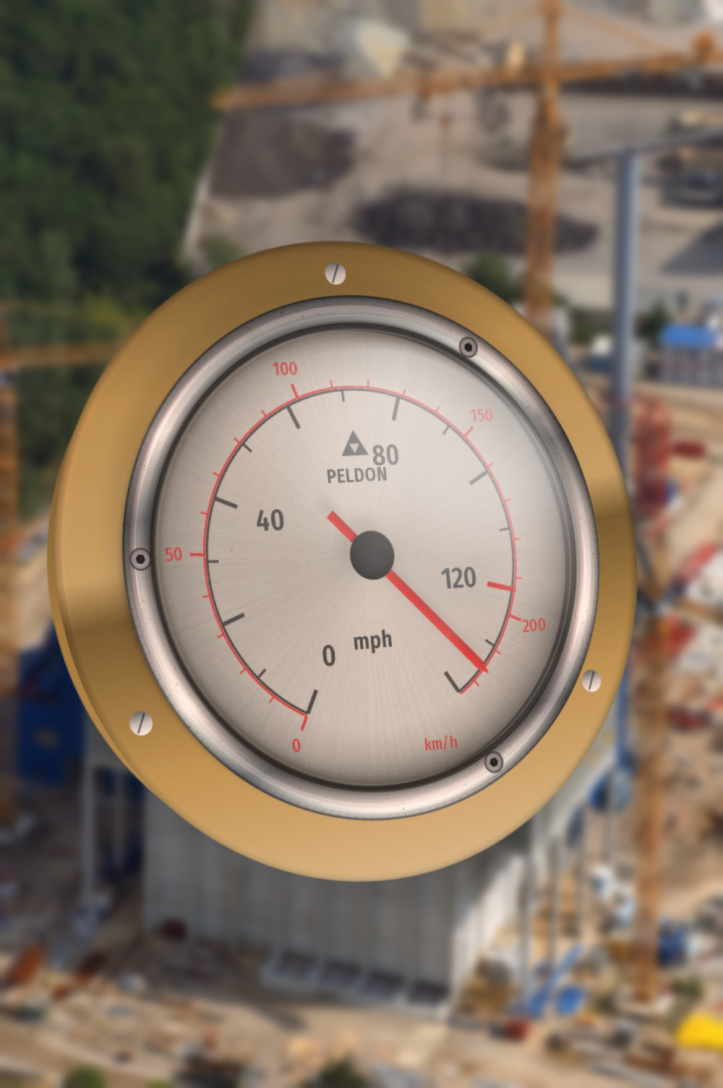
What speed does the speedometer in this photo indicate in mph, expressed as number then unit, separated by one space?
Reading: 135 mph
